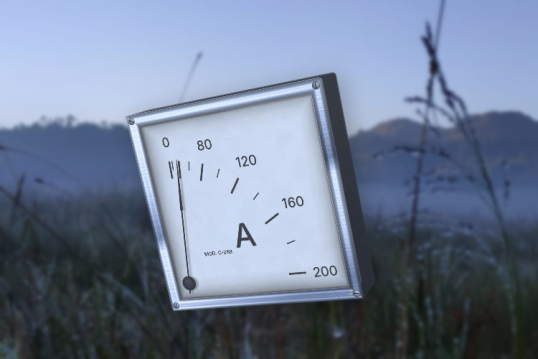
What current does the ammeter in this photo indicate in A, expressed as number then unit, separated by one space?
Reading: 40 A
